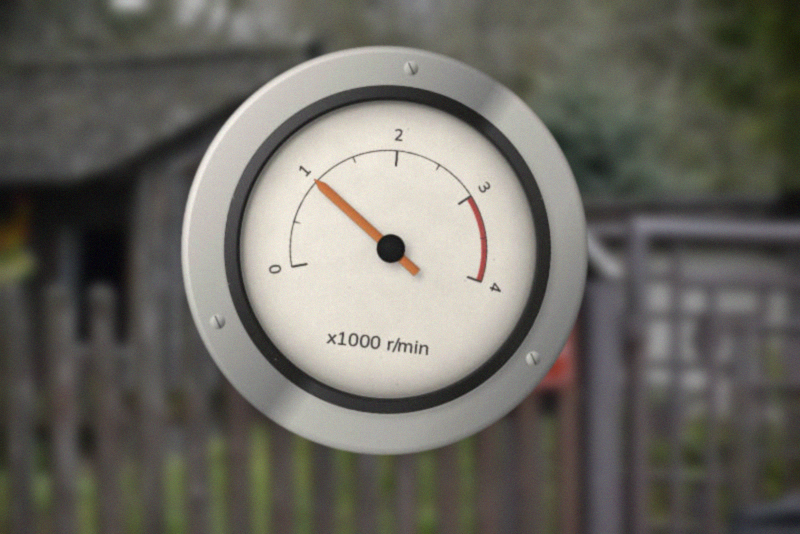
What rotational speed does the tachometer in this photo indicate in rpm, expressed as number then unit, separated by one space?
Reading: 1000 rpm
